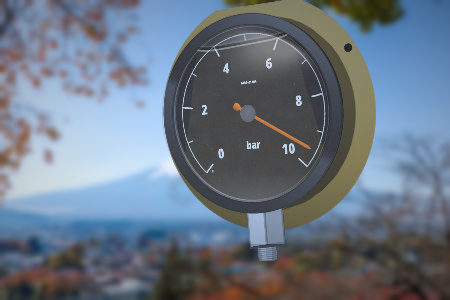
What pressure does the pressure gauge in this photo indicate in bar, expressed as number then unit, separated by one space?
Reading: 9.5 bar
